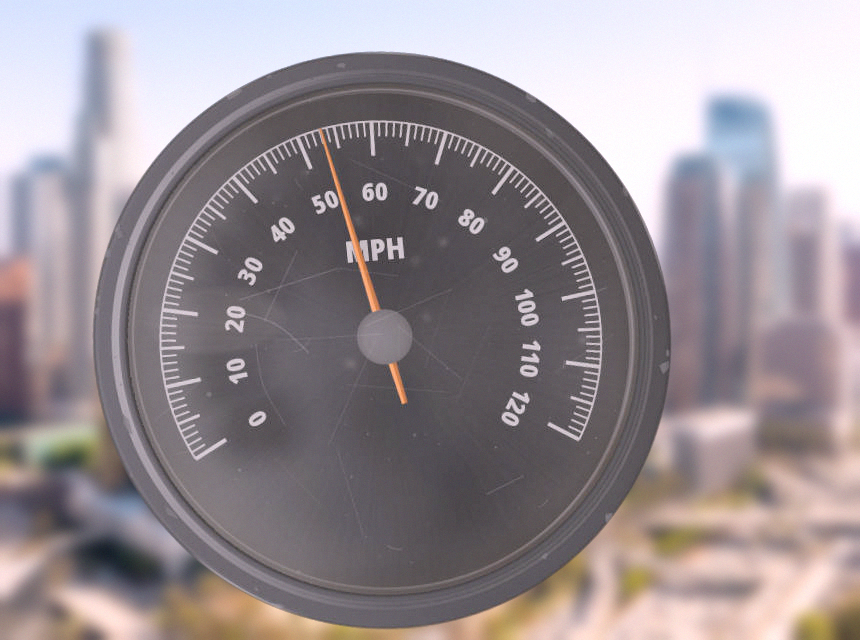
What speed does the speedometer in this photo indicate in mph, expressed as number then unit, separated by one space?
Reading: 53 mph
